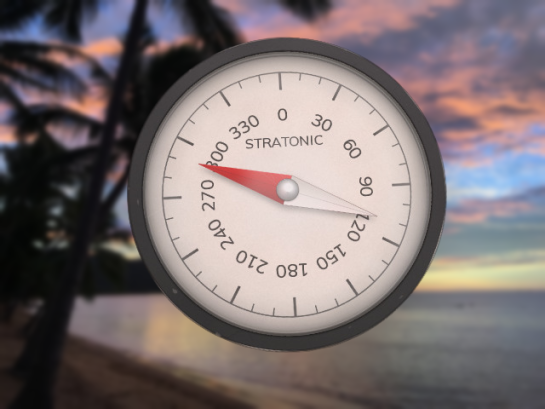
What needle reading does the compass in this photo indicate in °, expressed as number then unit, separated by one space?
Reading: 290 °
